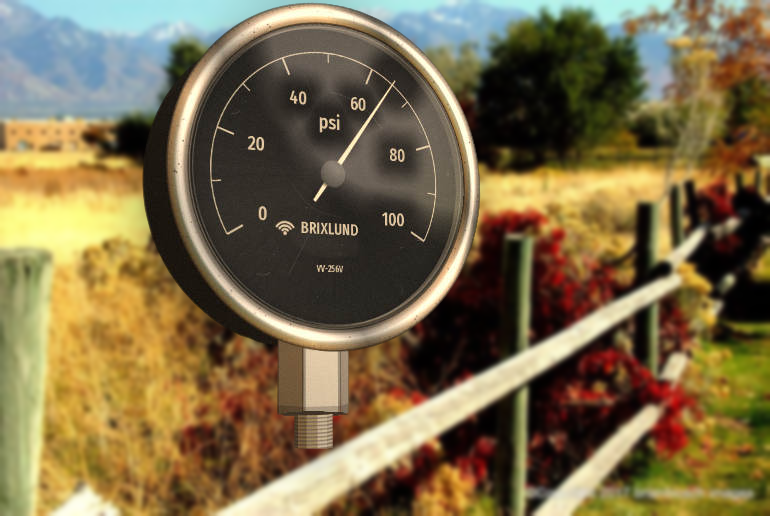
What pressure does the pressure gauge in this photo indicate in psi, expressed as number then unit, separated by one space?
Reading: 65 psi
